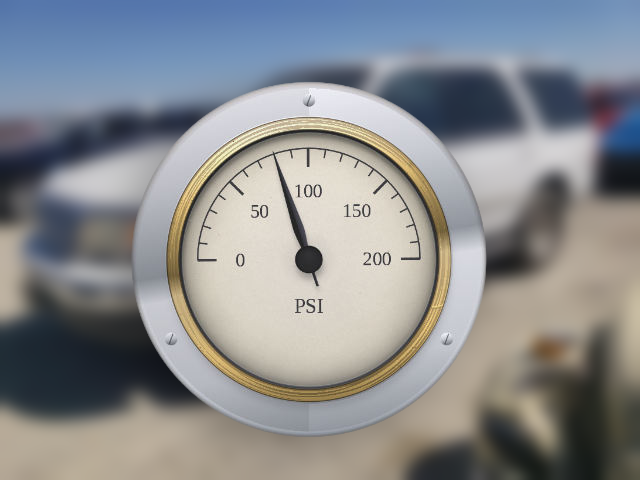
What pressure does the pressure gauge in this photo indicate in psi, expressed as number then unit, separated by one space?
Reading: 80 psi
